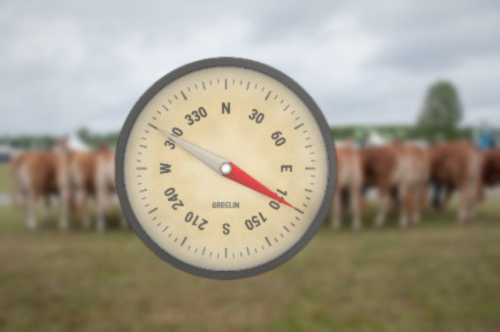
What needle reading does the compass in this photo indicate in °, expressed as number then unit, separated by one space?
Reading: 120 °
